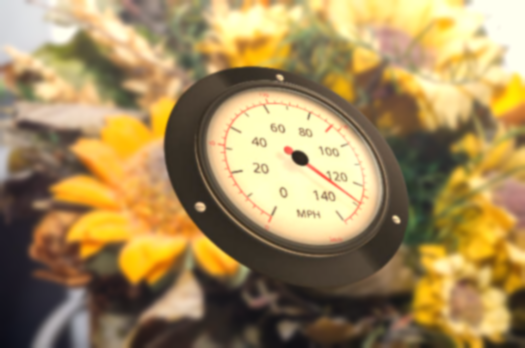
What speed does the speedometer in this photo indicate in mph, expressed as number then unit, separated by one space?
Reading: 130 mph
